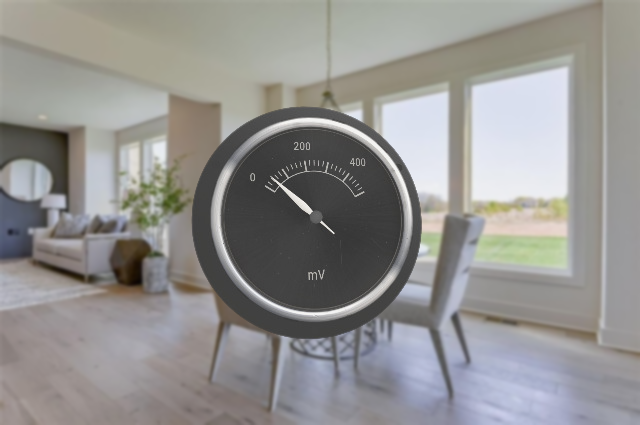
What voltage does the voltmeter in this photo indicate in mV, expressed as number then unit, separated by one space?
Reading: 40 mV
